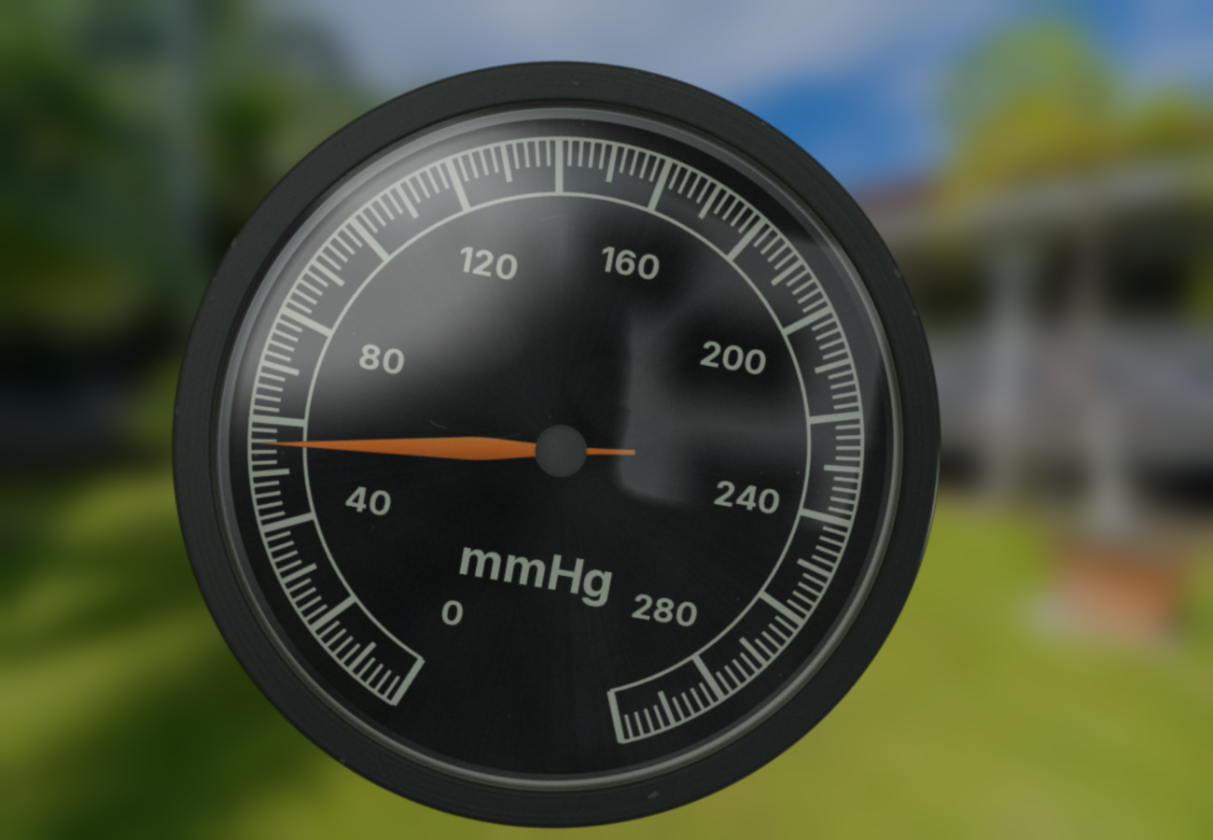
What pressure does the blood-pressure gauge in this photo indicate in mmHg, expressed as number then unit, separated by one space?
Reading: 56 mmHg
